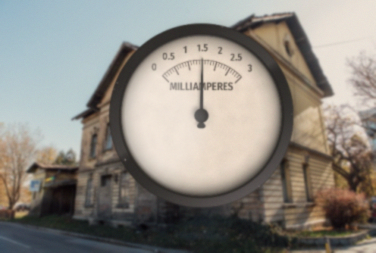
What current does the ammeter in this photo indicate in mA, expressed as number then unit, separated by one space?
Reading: 1.5 mA
